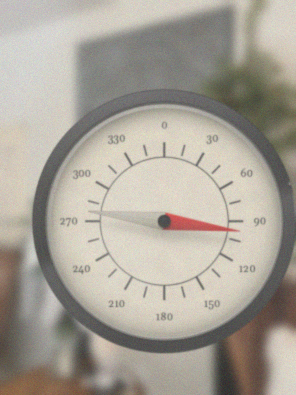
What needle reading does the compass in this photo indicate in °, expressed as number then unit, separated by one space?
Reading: 97.5 °
